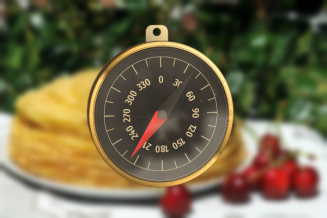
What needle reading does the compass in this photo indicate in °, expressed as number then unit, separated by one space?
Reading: 217.5 °
